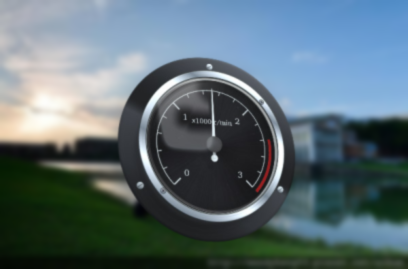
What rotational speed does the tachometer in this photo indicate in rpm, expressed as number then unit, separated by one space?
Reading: 1500 rpm
